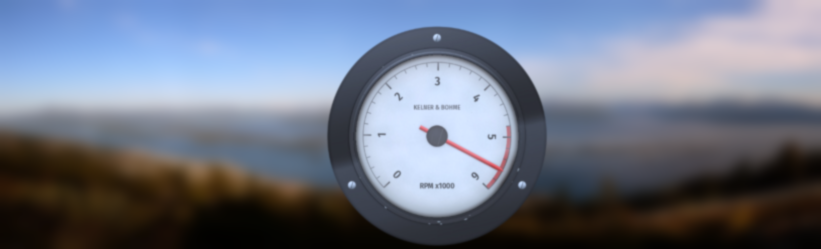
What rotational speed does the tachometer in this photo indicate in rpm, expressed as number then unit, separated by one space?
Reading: 5600 rpm
